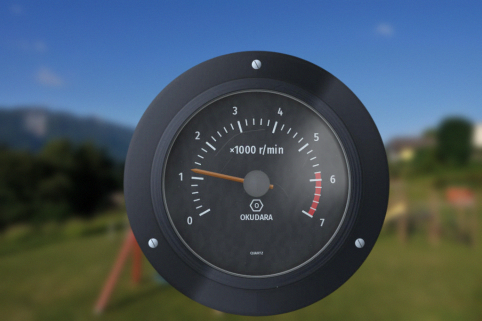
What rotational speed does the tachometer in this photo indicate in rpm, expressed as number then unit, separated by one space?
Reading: 1200 rpm
